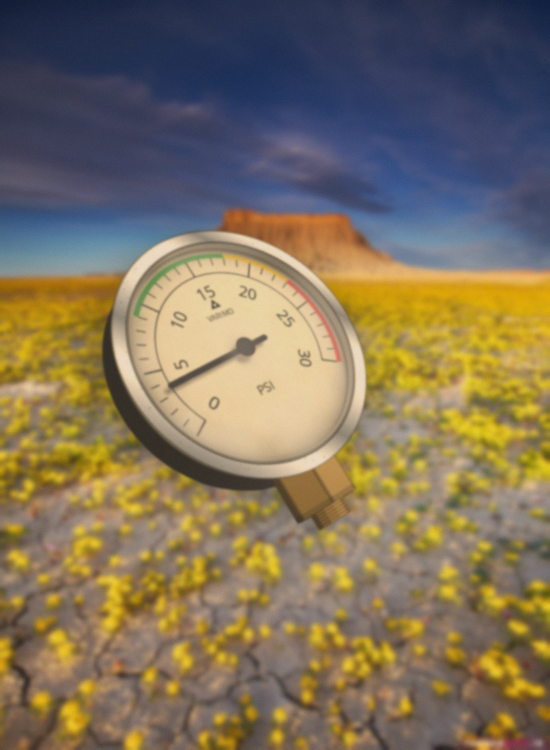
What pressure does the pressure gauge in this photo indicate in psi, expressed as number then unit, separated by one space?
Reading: 3.5 psi
